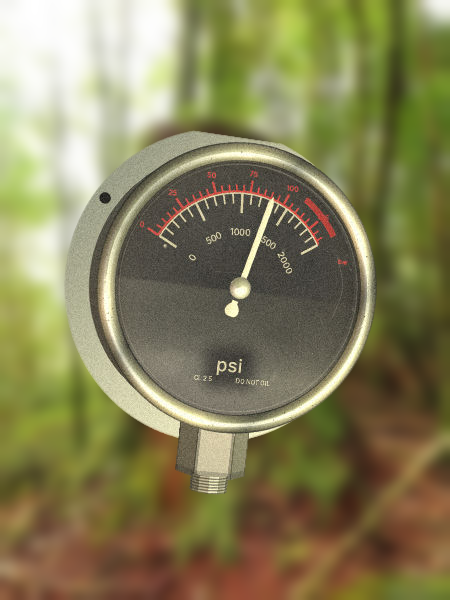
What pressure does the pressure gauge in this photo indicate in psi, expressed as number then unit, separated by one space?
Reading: 1300 psi
